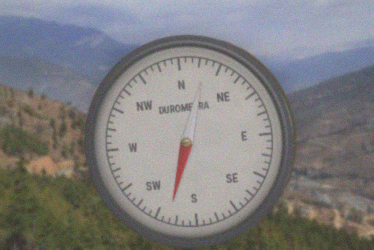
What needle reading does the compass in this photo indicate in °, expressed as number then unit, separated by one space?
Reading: 200 °
